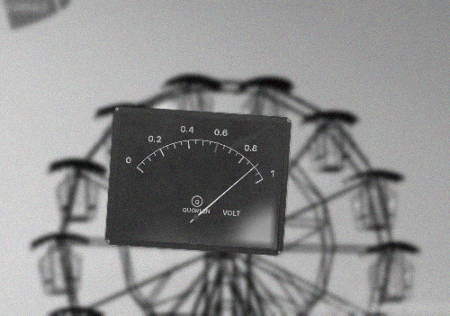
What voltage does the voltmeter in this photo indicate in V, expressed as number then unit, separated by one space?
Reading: 0.9 V
